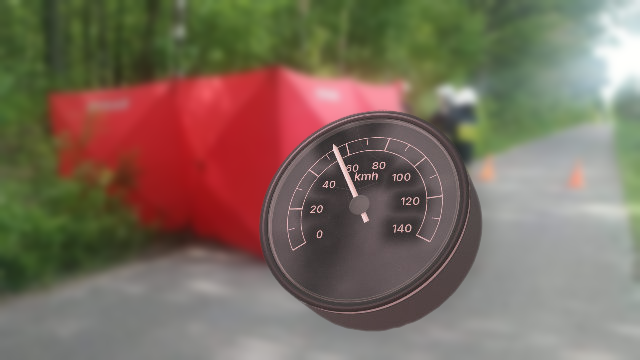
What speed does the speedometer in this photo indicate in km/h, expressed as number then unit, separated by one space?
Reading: 55 km/h
